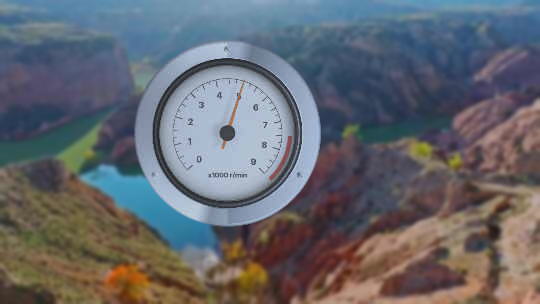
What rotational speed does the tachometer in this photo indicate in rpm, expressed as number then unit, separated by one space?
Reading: 5000 rpm
